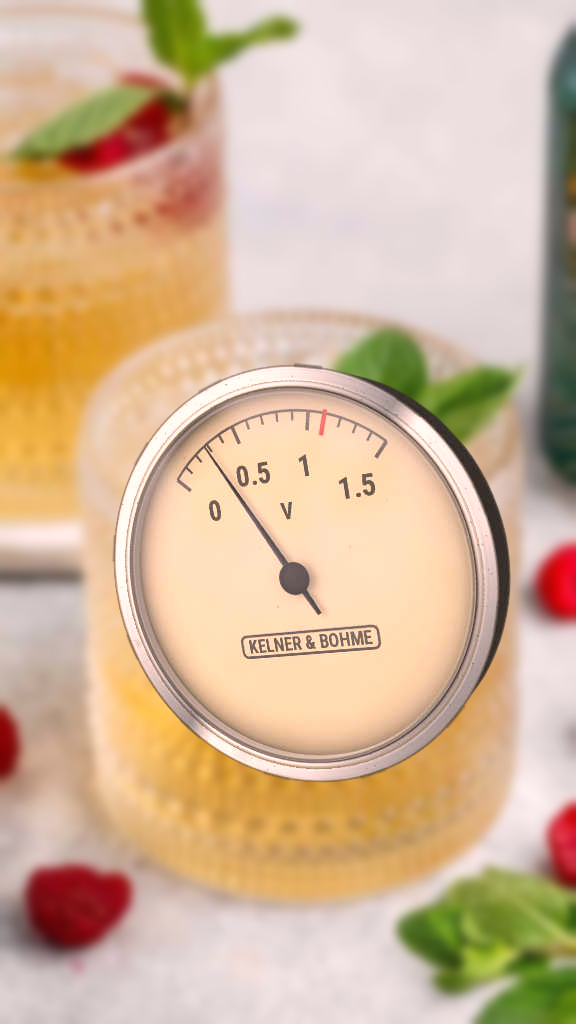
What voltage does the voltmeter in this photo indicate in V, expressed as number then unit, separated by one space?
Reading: 0.3 V
